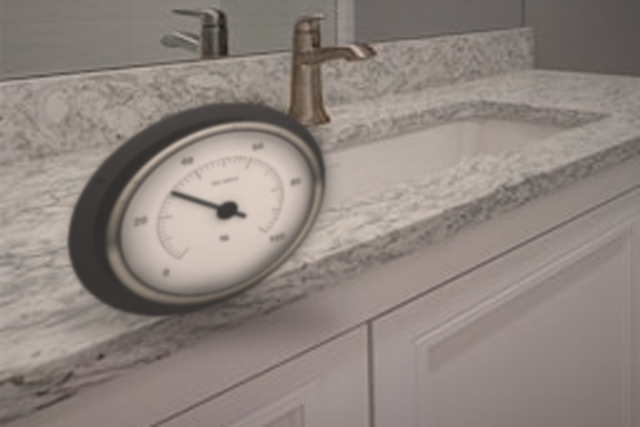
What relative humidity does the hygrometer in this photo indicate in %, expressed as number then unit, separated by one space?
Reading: 30 %
